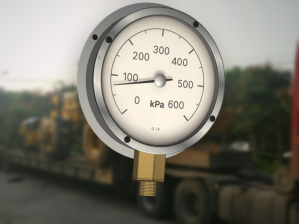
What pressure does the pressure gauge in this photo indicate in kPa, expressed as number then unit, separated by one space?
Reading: 75 kPa
